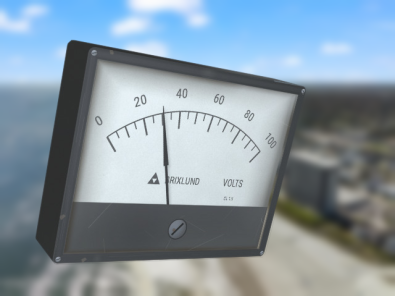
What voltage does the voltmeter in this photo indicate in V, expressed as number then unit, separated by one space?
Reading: 30 V
